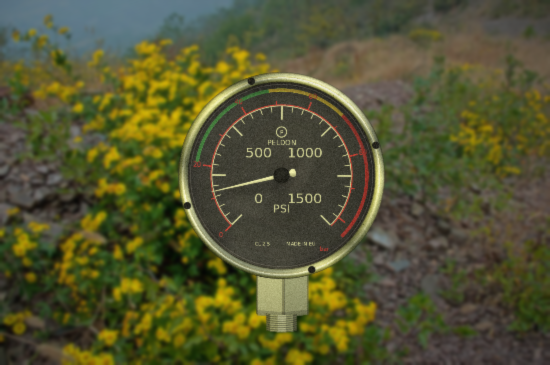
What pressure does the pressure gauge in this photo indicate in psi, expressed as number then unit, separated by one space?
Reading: 175 psi
